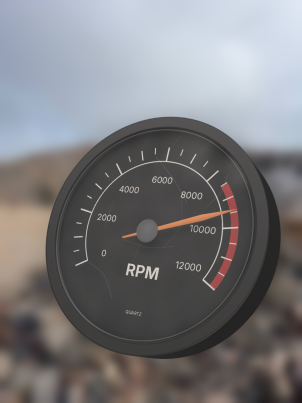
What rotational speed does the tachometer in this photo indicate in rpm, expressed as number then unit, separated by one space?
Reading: 9500 rpm
